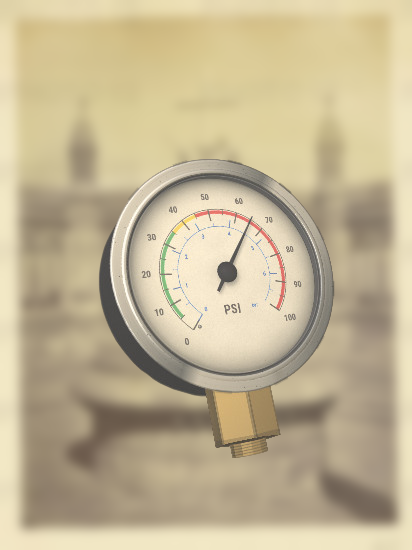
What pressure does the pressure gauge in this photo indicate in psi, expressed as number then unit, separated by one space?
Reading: 65 psi
